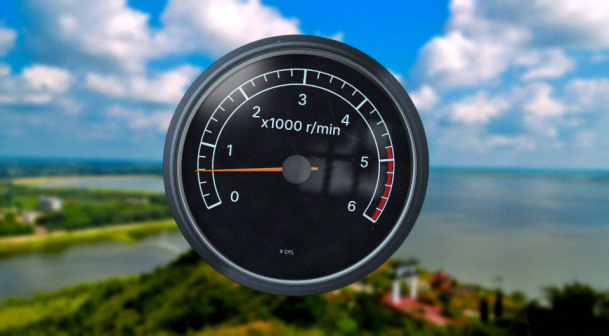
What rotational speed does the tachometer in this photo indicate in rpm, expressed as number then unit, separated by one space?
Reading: 600 rpm
